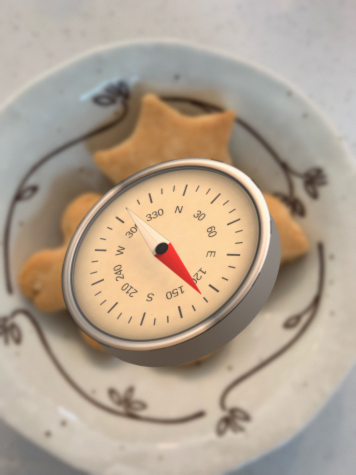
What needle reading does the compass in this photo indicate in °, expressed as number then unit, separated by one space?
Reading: 130 °
